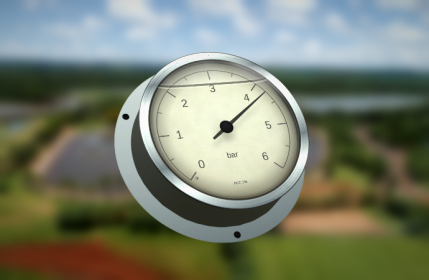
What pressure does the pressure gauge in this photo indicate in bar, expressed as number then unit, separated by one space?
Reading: 4.25 bar
